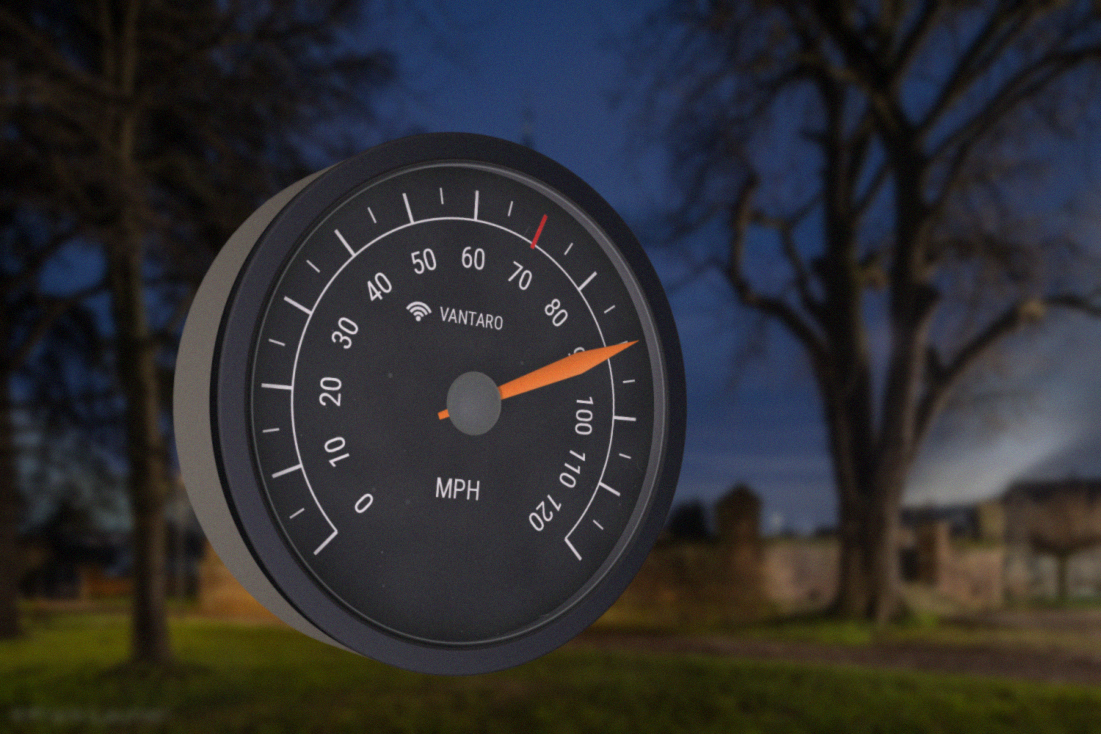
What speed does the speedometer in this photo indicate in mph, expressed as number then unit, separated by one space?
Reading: 90 mph
